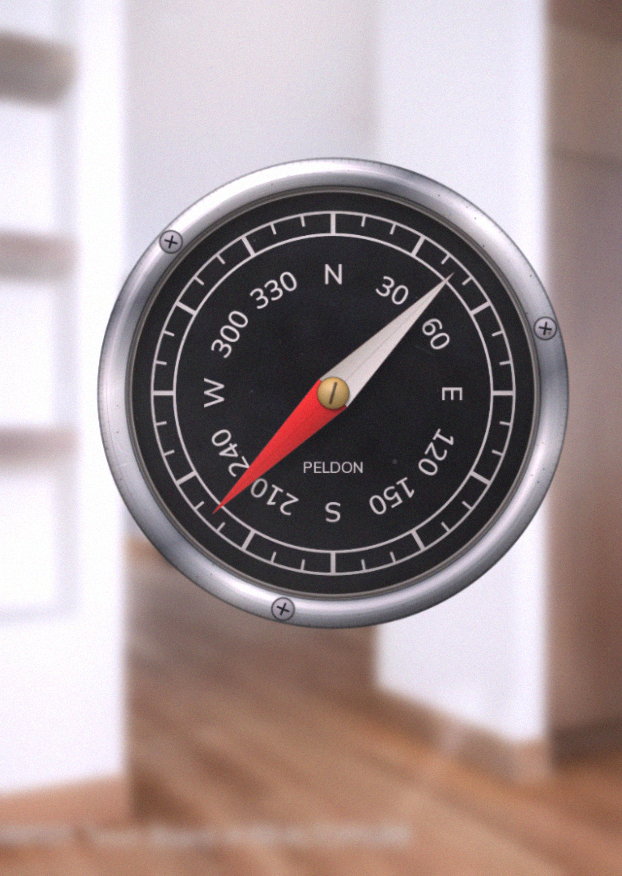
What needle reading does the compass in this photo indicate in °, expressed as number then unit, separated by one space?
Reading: 225 °
